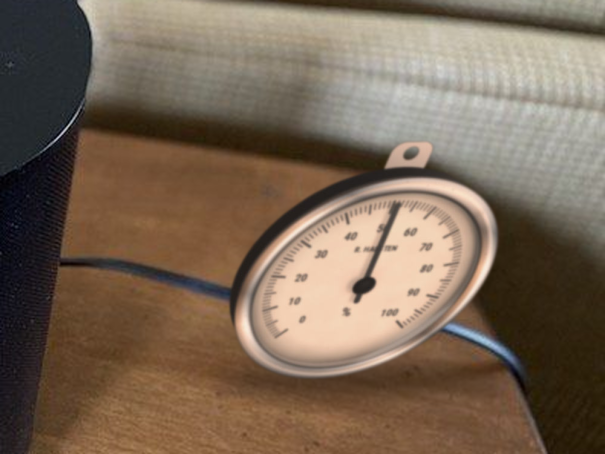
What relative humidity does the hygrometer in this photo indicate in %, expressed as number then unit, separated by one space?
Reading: 50 %
